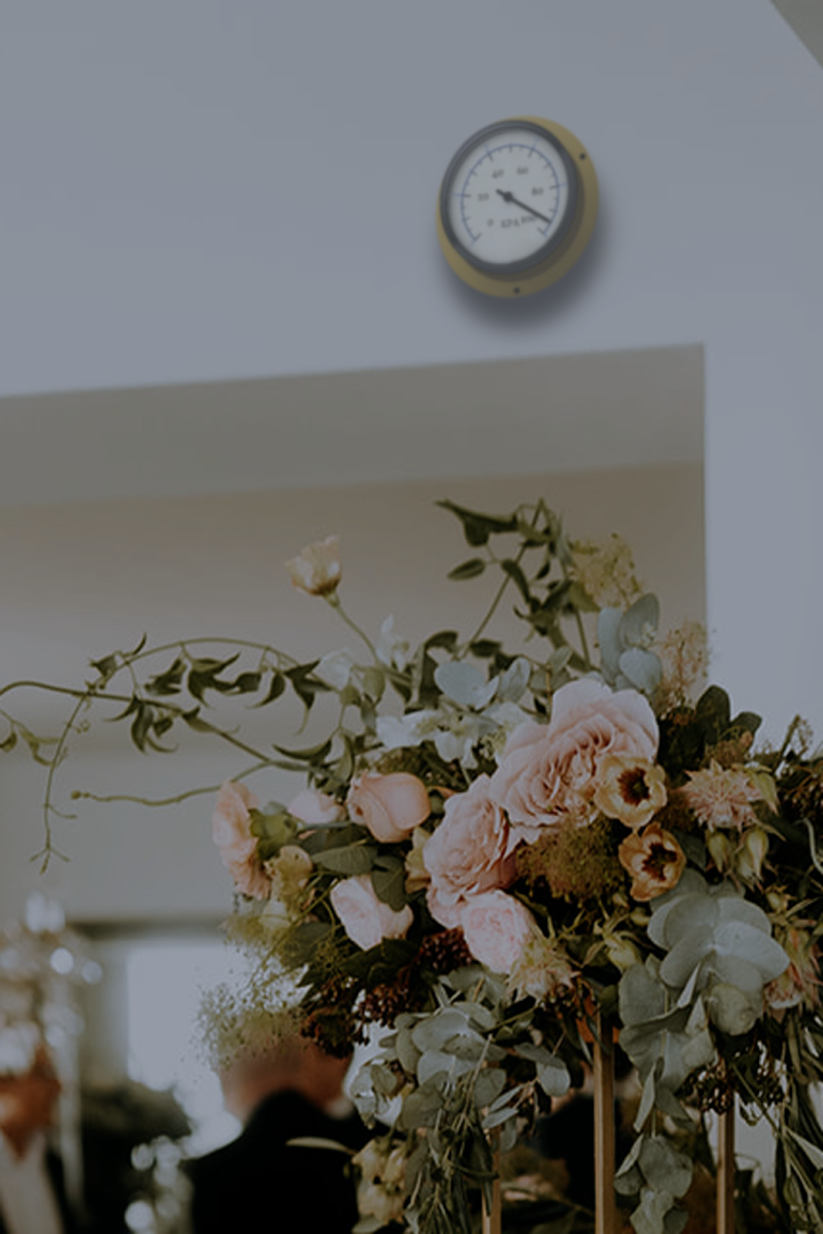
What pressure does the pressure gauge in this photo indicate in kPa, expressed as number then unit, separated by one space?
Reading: 95 kPa
